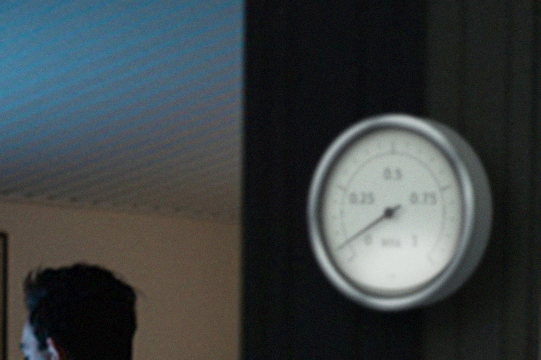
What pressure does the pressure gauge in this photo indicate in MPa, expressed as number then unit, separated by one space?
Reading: 0.05 MPa
